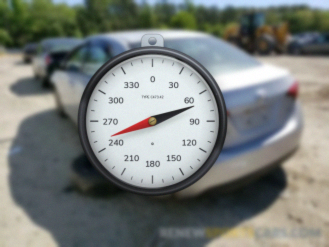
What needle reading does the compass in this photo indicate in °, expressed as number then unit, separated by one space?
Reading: 250 °
